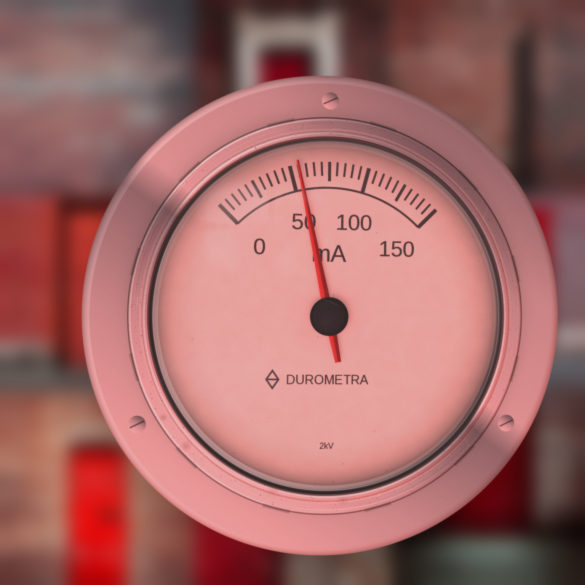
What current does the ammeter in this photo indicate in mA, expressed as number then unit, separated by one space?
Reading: 55 mA
